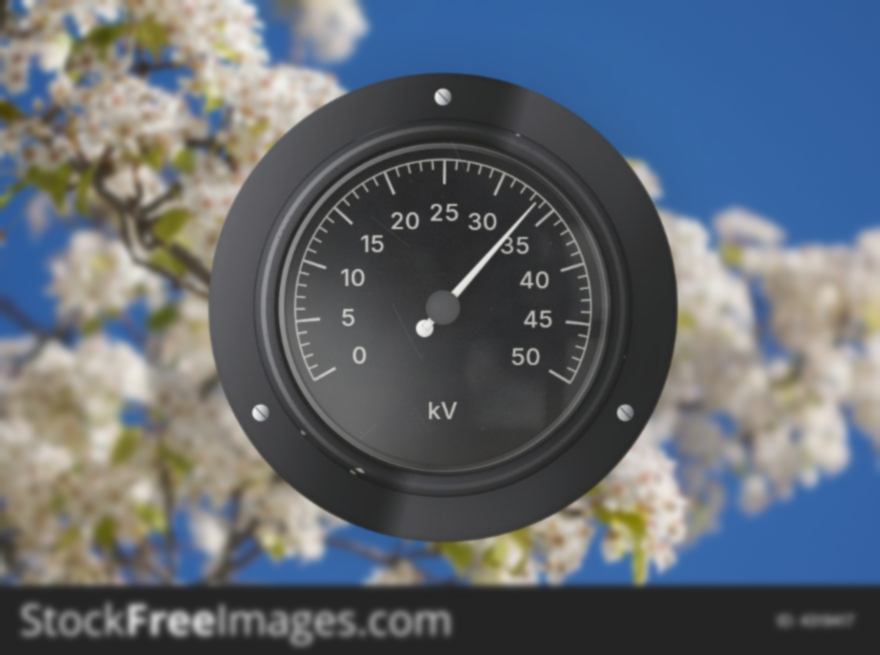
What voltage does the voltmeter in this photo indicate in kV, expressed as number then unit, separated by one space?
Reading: 33.5 kV
